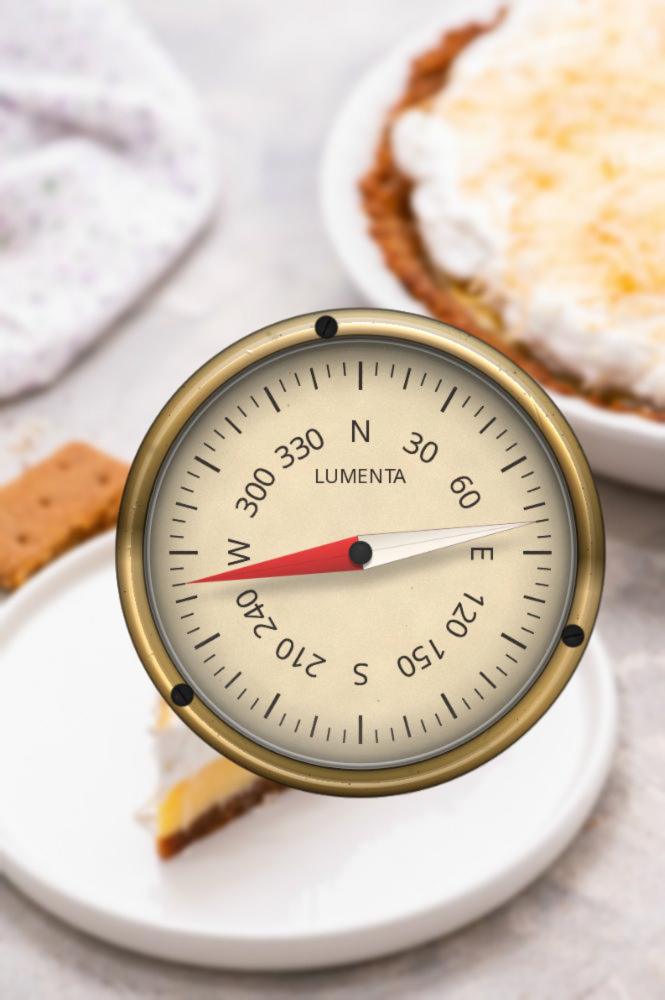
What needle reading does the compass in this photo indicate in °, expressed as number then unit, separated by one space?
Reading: 260 °
